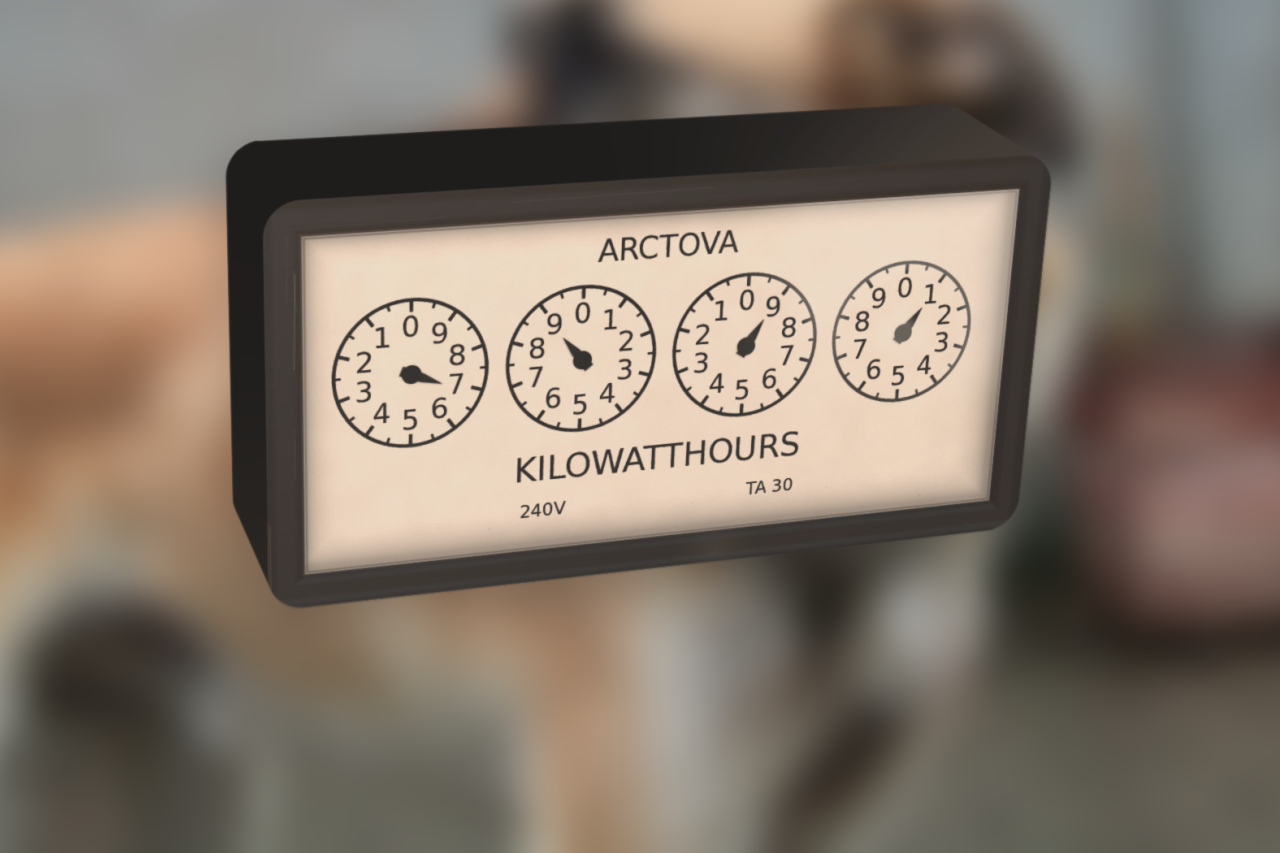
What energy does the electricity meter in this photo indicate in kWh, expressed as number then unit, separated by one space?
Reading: 6891 kWh
